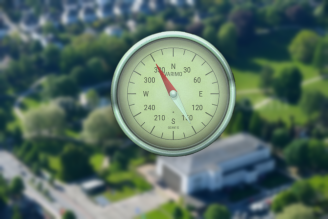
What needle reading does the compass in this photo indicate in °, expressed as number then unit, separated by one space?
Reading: 330 °
